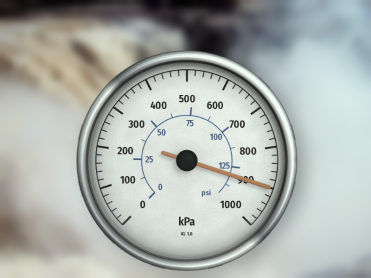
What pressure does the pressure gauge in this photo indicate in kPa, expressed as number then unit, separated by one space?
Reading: 900 kPa
